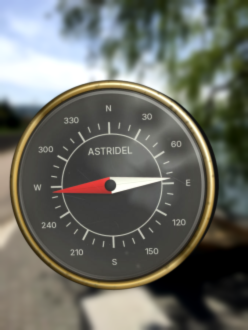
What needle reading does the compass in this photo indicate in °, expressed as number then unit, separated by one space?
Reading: 265 °
